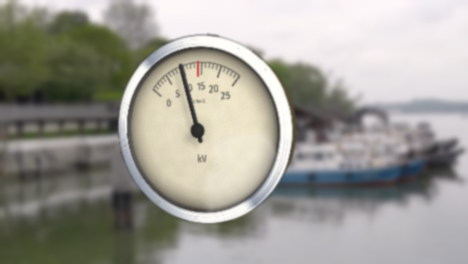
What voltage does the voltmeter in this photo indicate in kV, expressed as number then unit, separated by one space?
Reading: 10 kV
